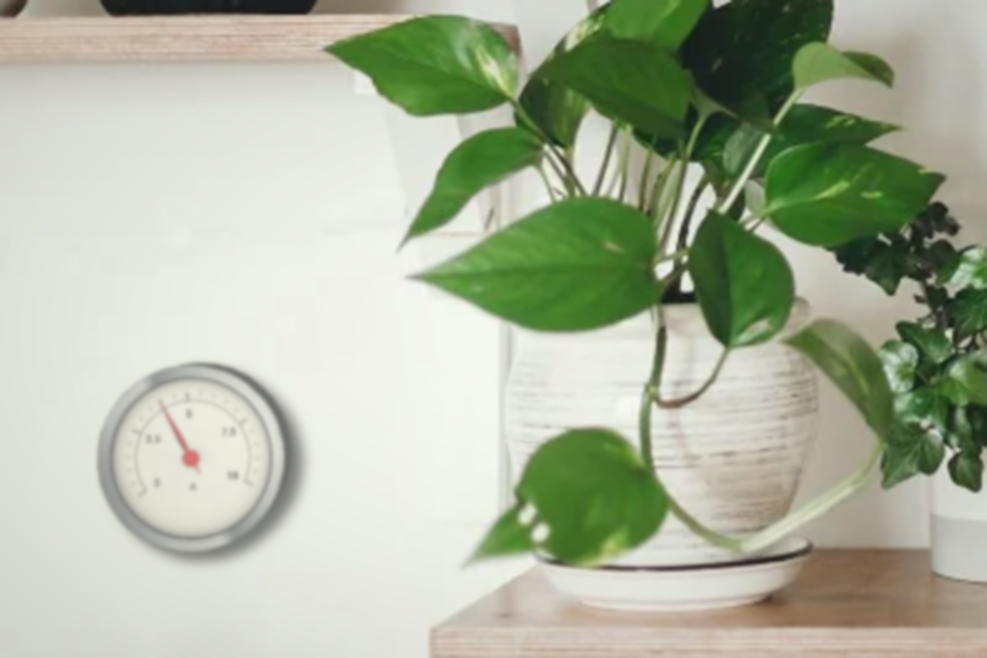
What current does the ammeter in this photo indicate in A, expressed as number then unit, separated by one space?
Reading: 4 A
